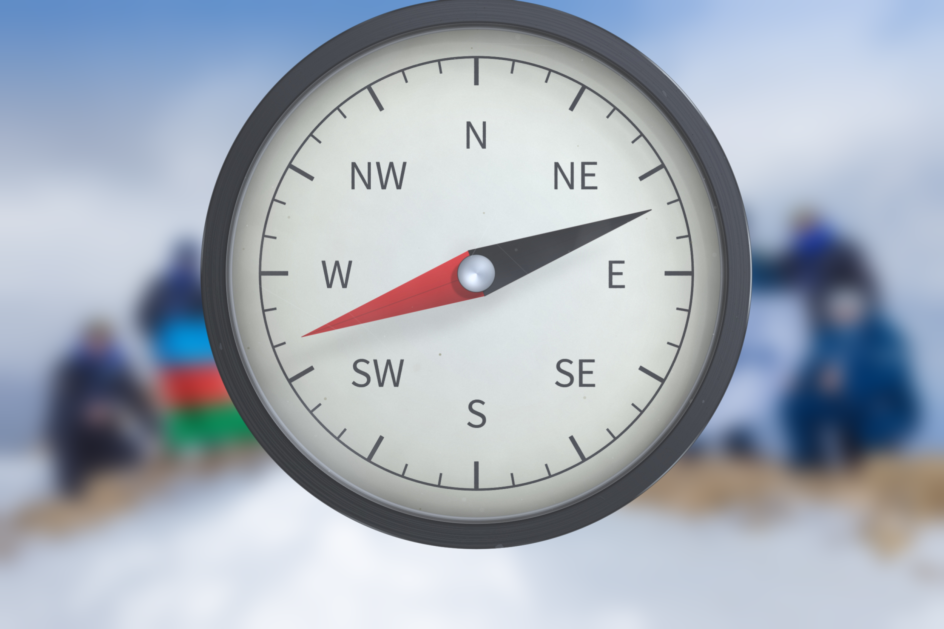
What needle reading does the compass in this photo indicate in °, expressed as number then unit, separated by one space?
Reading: 250 °
